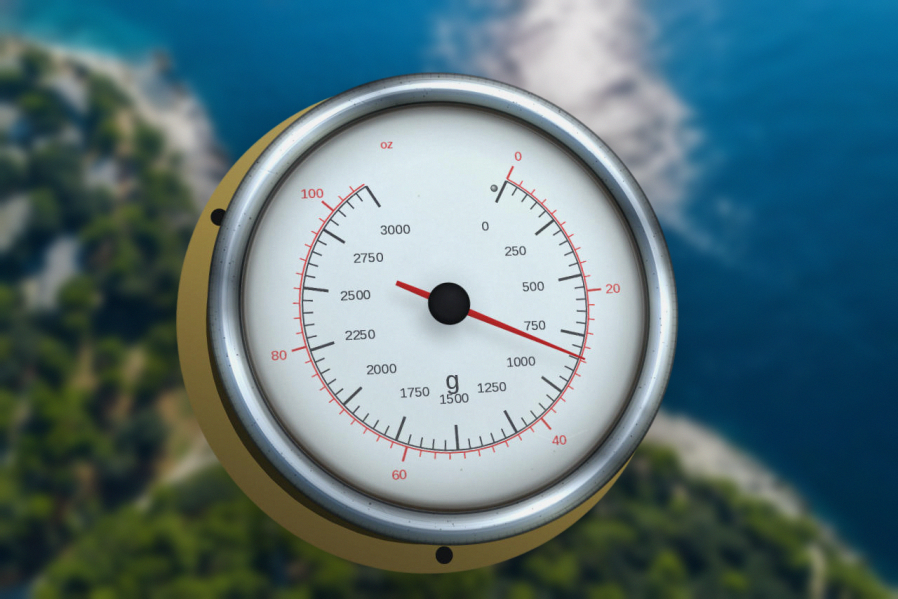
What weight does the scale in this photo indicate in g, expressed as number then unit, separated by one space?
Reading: 850 g
